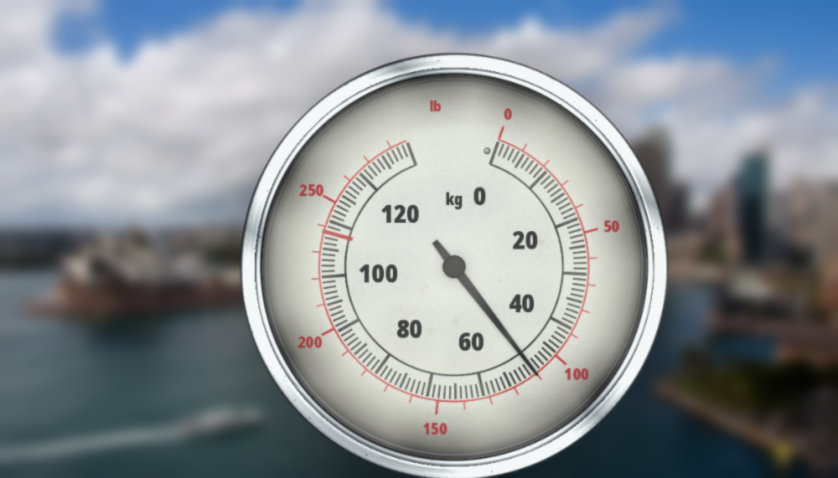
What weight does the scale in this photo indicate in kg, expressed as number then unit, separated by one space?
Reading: 50 kg
